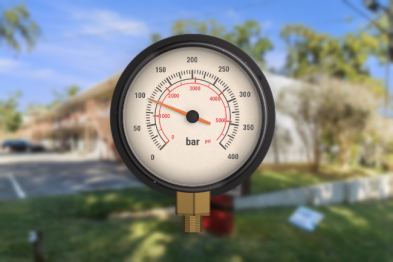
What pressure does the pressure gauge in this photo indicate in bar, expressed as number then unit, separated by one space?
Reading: 100 bar
